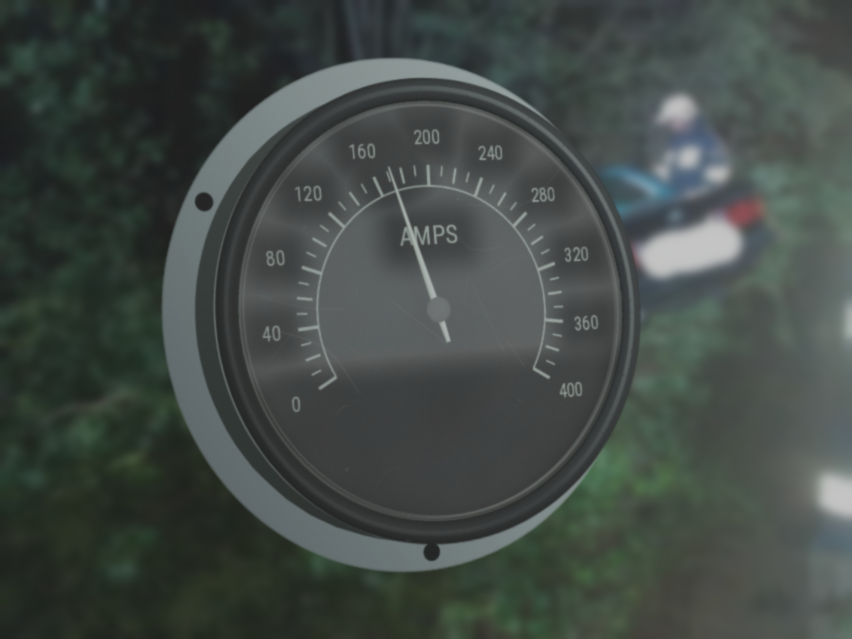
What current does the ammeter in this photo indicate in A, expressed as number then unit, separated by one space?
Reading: 170 A
